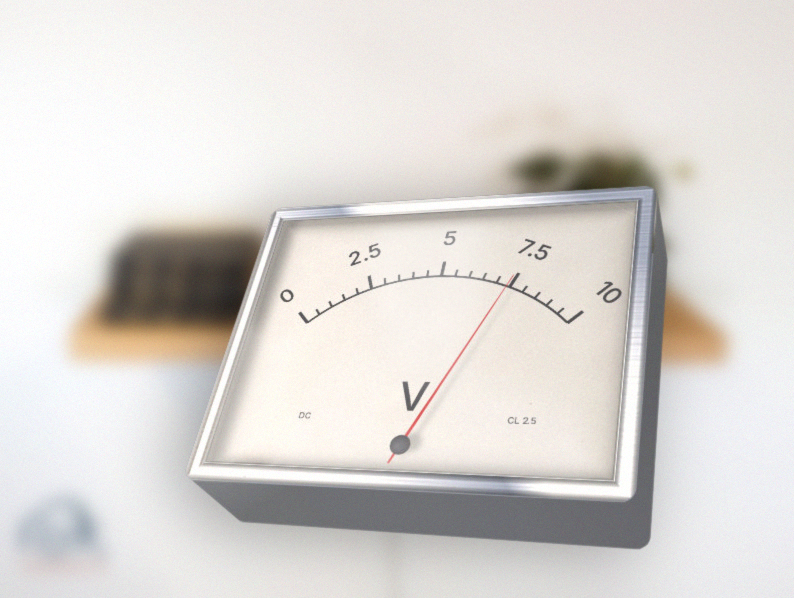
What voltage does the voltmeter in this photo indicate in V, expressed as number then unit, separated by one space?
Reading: 7.5 V
